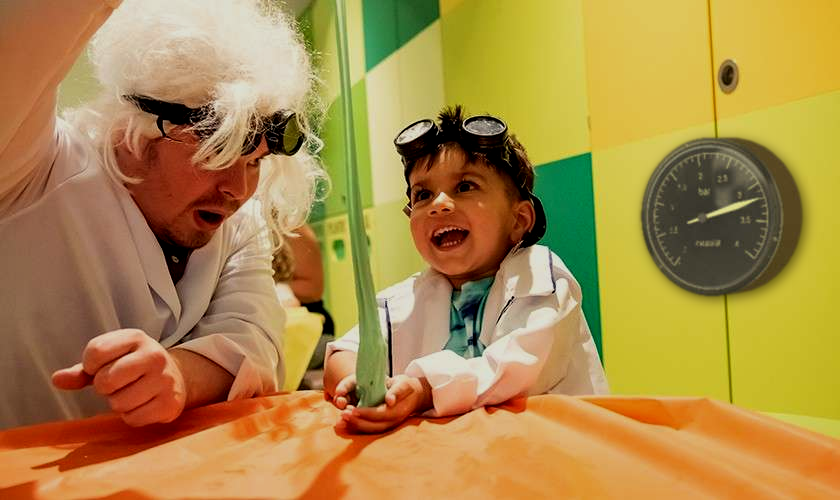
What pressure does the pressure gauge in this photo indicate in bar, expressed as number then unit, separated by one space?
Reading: 3.2 bar
